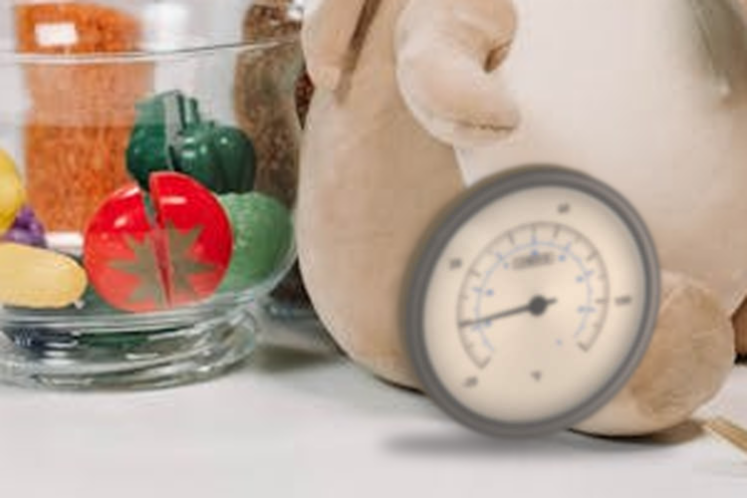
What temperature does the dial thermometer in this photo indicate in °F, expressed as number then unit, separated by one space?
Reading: 0 °F
